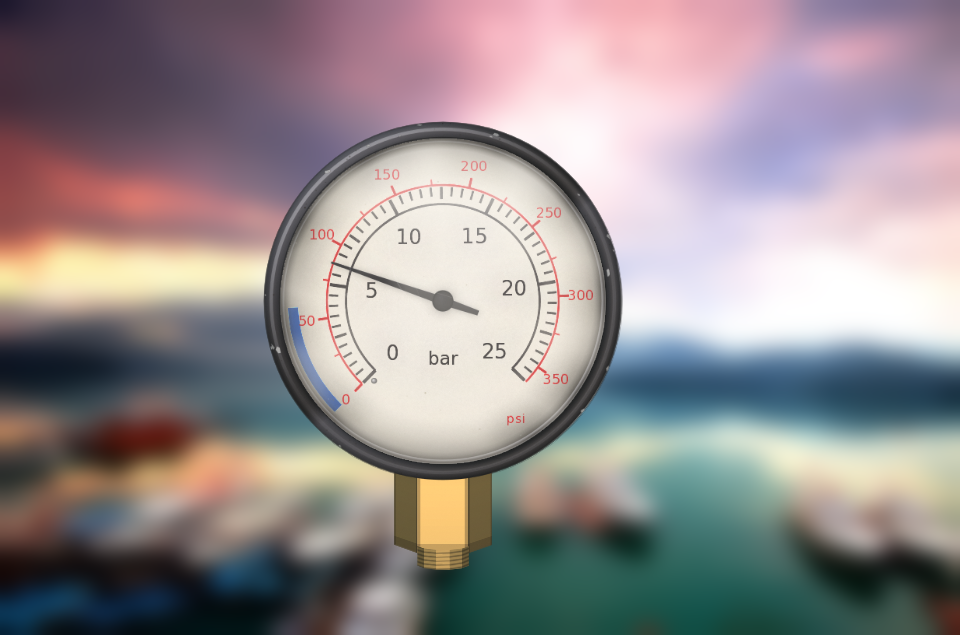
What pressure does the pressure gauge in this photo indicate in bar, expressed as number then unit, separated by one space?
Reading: 6 bar
